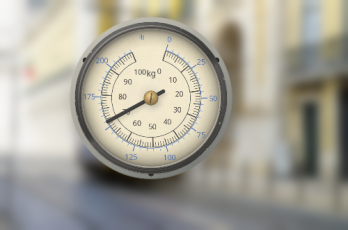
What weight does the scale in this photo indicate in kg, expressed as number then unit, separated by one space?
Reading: 70 kg
